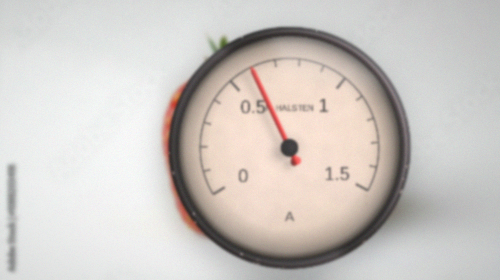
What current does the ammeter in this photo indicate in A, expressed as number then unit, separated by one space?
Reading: 0.6 A
